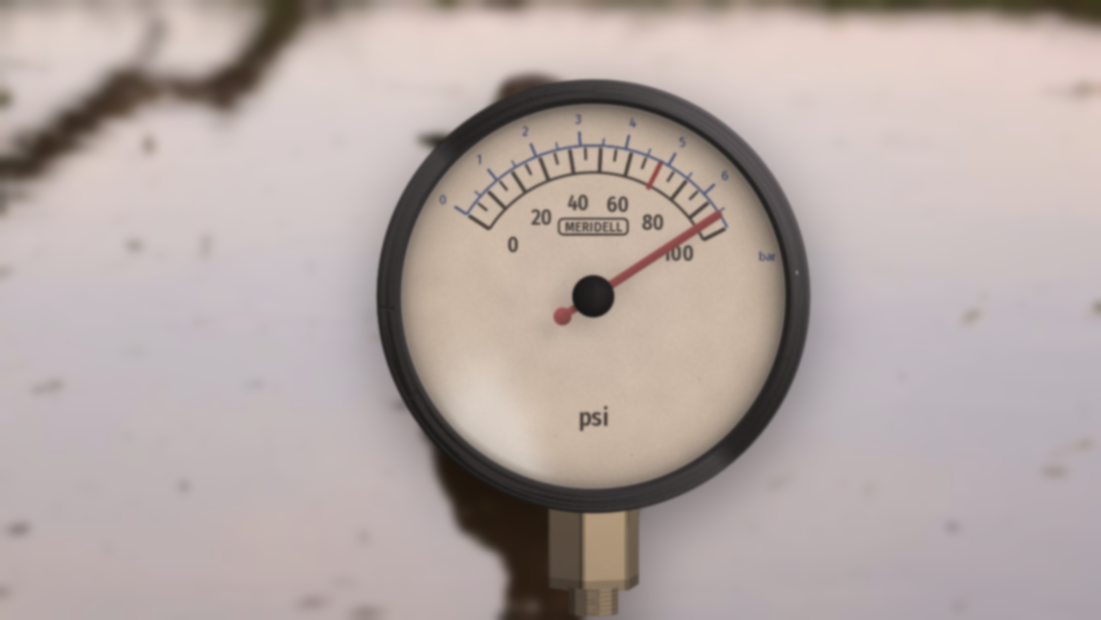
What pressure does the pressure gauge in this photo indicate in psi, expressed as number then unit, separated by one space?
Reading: 95 psi
